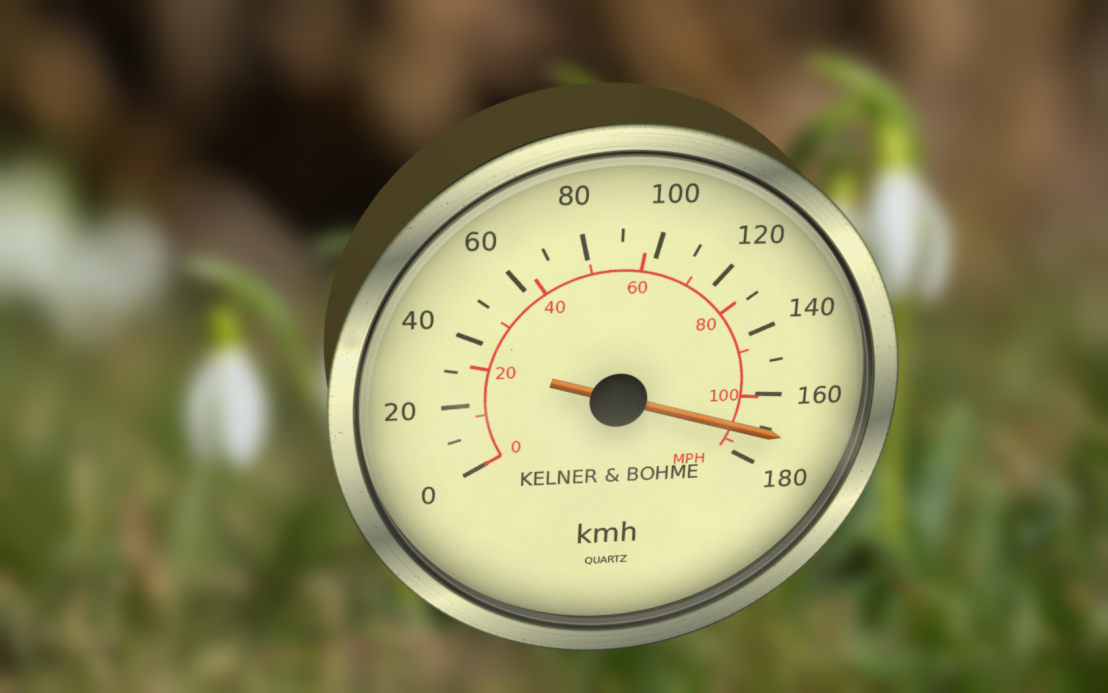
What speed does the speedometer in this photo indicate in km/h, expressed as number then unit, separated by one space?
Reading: 170 km/h
